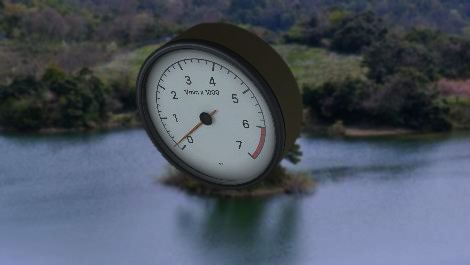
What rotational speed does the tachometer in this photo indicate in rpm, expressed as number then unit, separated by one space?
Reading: 200 rpm
